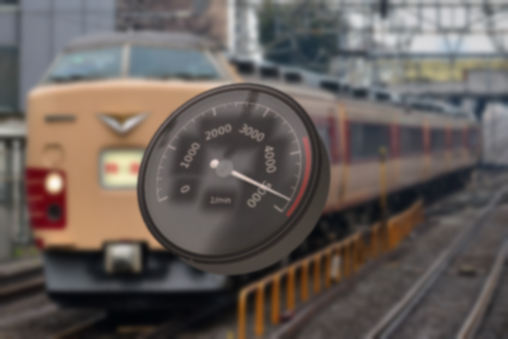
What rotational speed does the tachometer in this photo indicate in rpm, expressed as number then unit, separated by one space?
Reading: 4800 rpm
